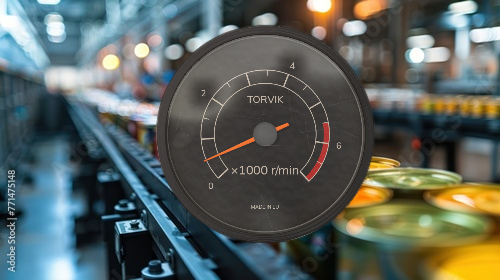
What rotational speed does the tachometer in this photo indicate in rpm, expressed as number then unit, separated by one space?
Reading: 500 rpm
